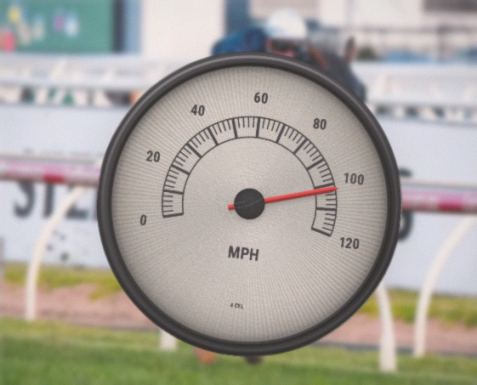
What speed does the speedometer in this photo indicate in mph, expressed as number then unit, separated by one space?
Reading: 102 mph
